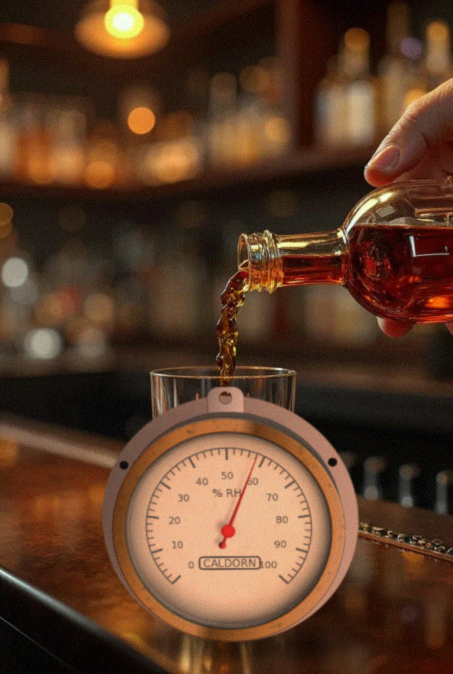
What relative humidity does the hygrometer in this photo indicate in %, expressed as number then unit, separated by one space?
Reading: 58 %
